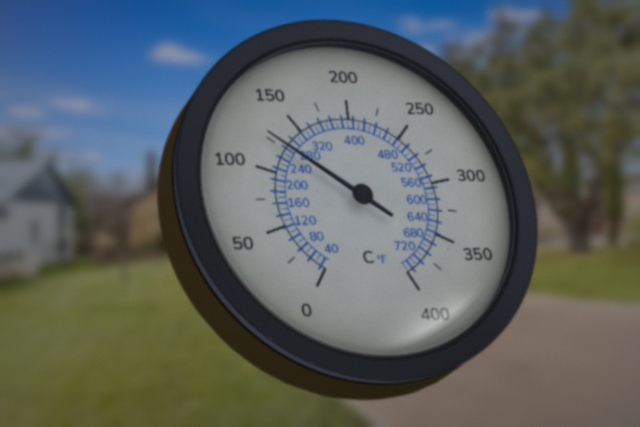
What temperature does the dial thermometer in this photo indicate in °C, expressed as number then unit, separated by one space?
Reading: 125 °C
